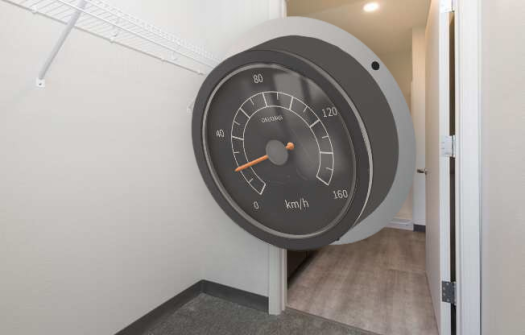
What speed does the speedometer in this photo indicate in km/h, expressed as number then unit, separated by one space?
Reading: 20 km/h
